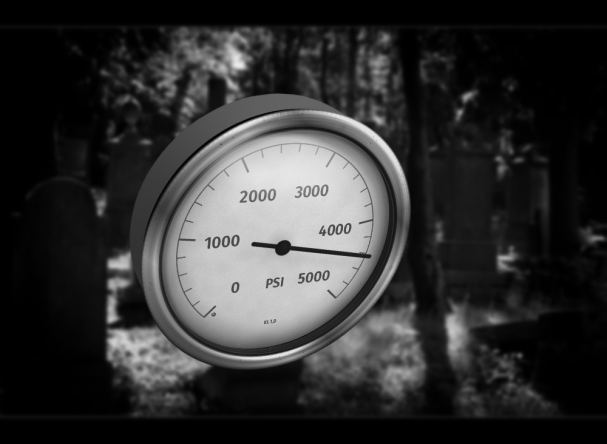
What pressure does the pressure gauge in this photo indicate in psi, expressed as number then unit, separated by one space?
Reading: 4400 psi
